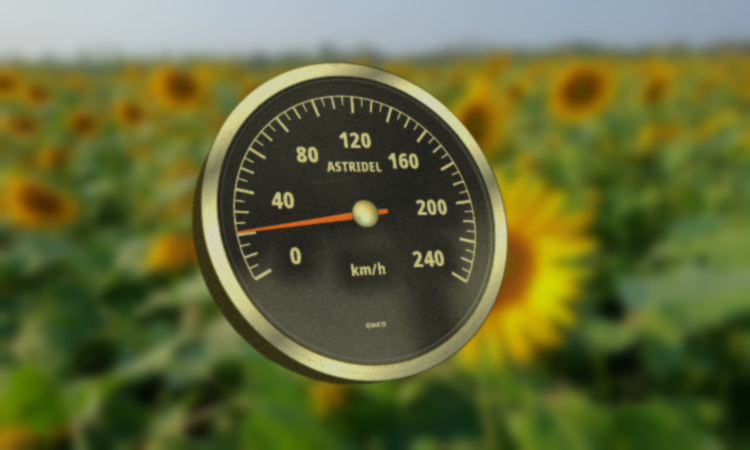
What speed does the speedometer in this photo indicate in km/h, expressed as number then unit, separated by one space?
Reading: 20 km/h
